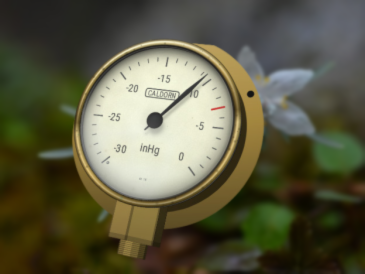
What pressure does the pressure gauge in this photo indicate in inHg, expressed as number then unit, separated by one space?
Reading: -10.5 inHg
